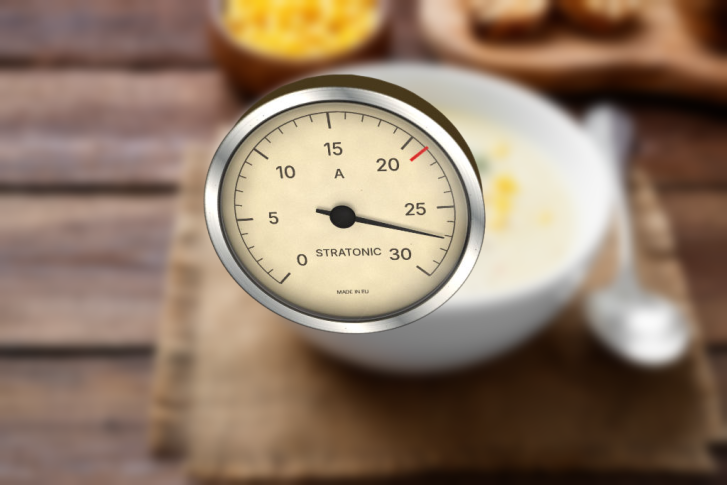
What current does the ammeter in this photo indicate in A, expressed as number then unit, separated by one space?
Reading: 27 A
